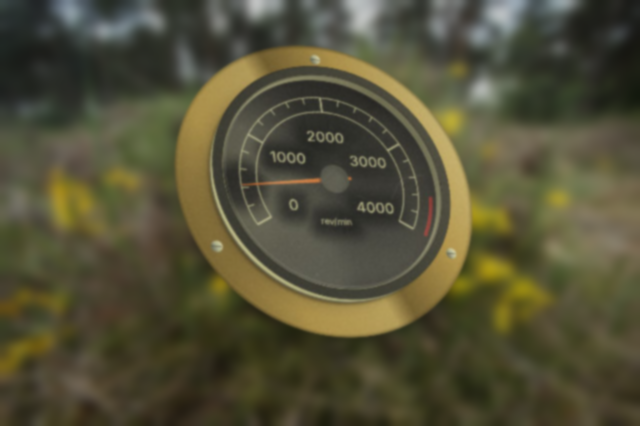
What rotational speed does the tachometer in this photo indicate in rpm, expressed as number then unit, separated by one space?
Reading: 400 rpm
